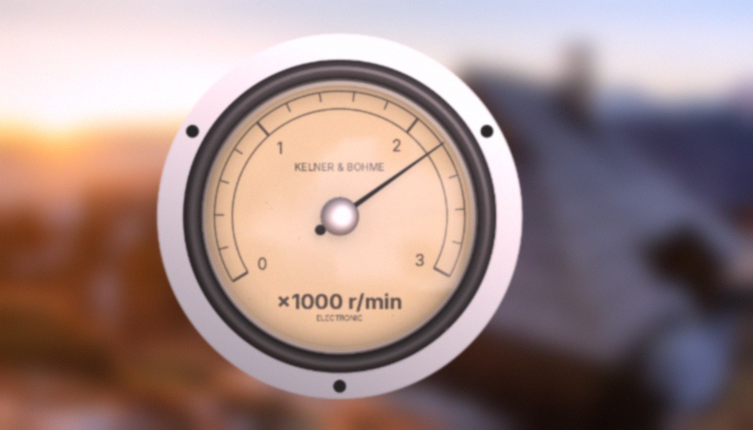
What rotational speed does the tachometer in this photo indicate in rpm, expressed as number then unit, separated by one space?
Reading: 2200 rpm
